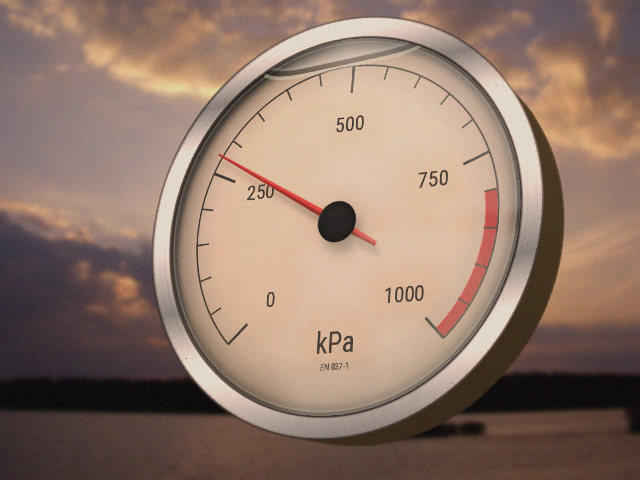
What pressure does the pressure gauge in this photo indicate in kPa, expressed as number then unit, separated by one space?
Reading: 275 kPa
